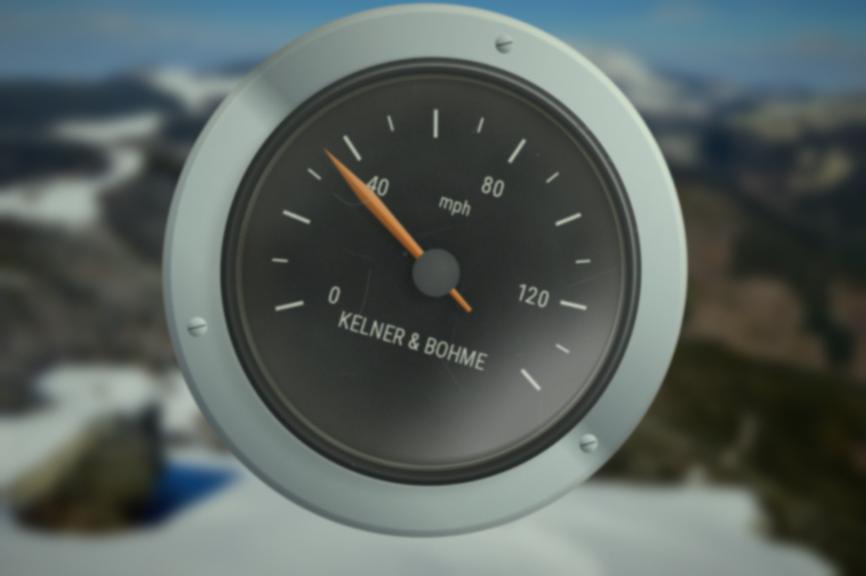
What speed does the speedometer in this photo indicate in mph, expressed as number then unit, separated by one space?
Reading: 35 mph
